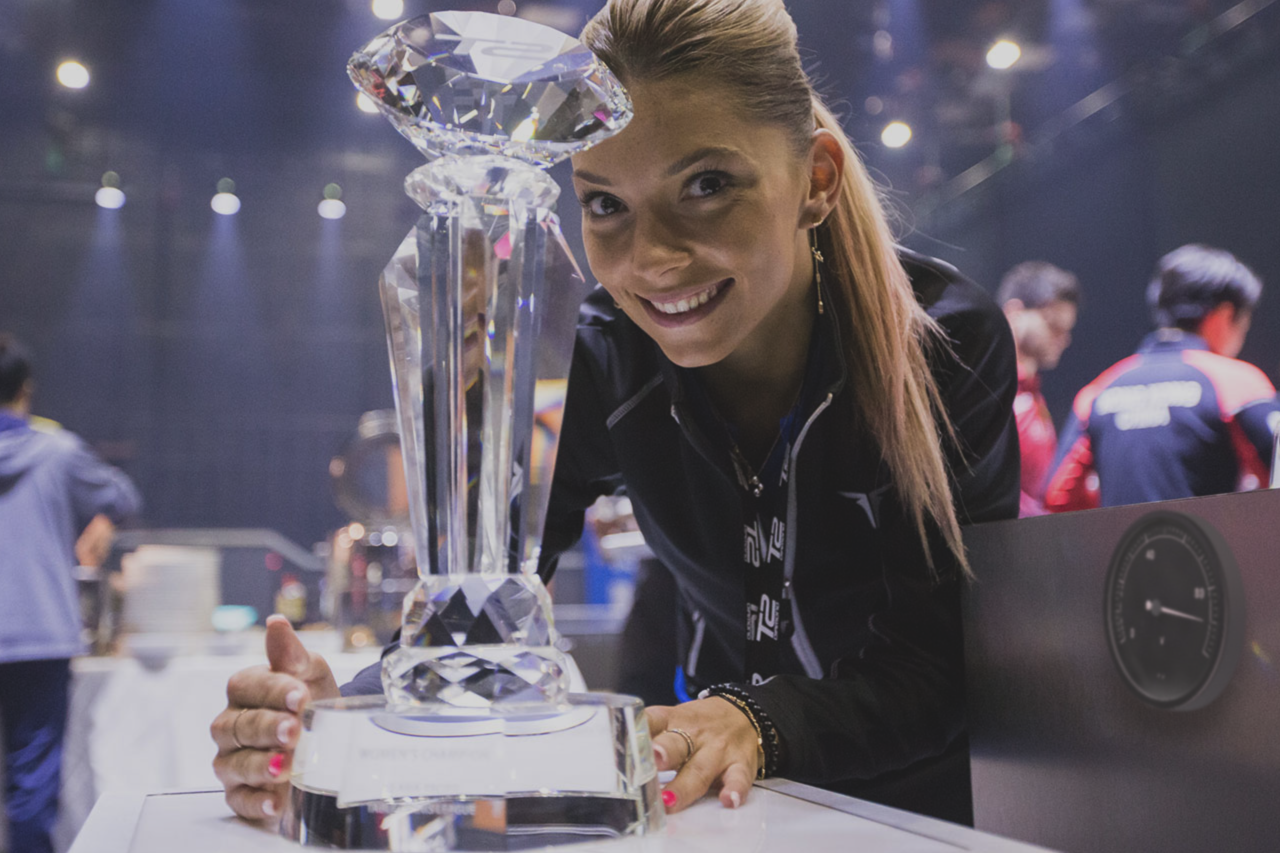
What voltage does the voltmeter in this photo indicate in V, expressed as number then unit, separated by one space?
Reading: 90 V
